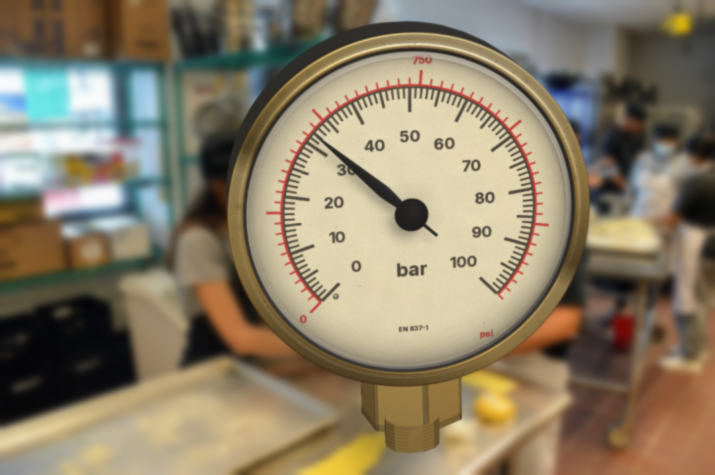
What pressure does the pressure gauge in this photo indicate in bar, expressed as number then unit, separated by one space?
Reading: 32 bar
